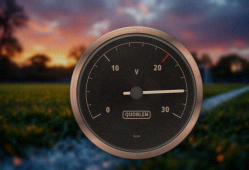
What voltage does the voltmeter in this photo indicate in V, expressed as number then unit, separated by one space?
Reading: 26 V
